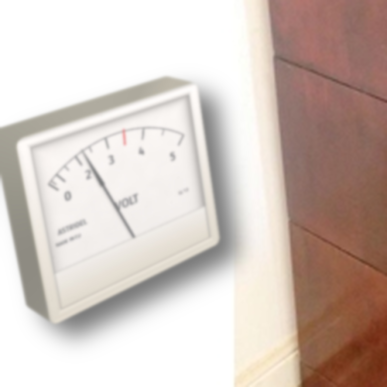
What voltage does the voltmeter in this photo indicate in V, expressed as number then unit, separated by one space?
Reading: 2.25 V
